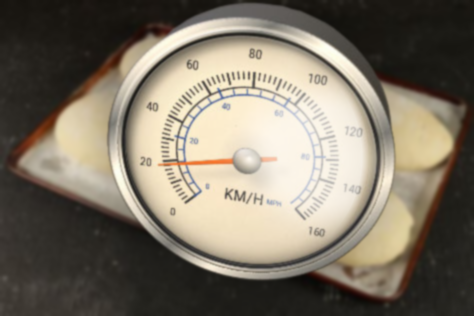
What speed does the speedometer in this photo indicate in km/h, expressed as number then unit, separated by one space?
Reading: 20 km/h
